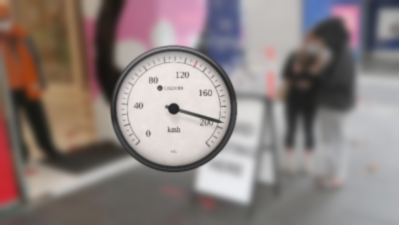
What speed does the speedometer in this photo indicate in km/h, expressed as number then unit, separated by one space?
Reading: 195 km/h
